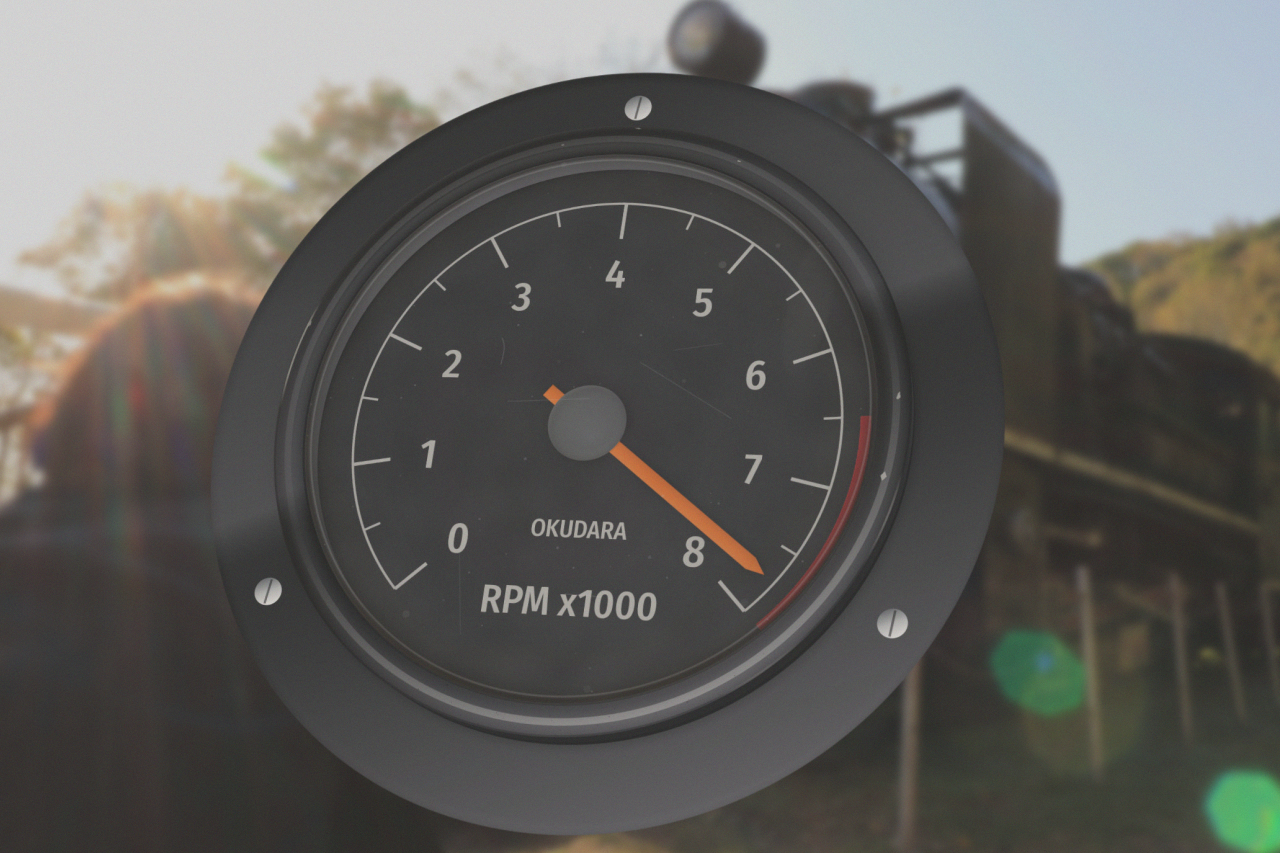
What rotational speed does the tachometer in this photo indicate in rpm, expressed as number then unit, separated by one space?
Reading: 7750 rpm
